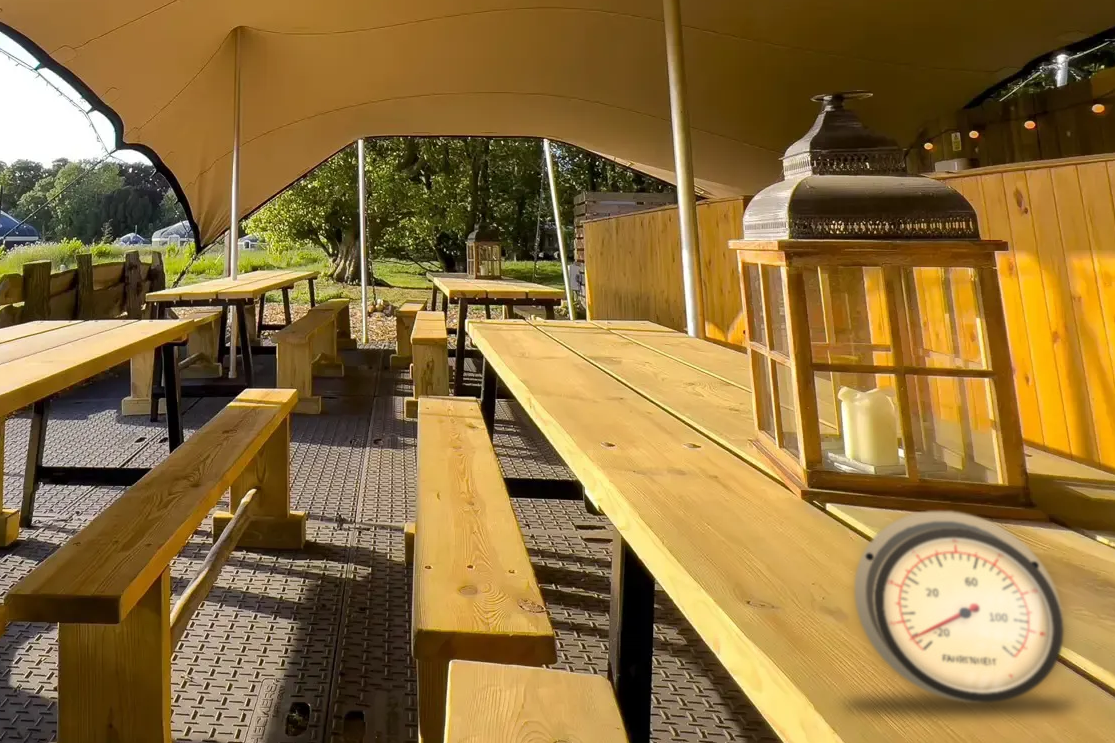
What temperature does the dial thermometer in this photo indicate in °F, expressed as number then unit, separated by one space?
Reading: -12 °F
